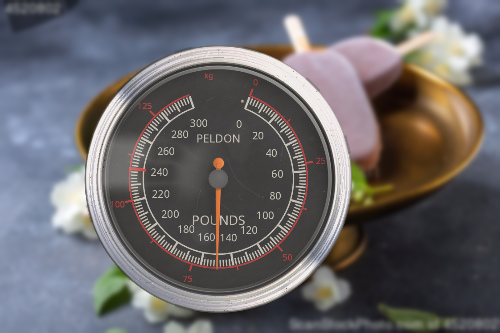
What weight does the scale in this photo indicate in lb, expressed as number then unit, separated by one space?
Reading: 150 lb
